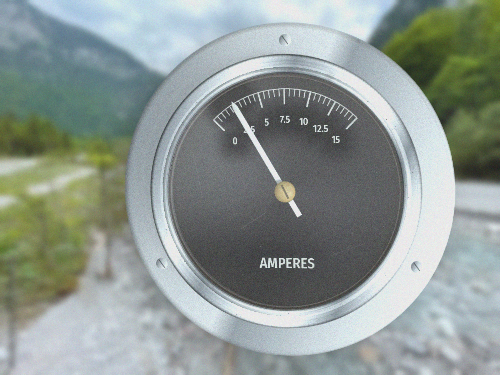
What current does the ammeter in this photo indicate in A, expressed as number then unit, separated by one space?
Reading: 2.5 A
